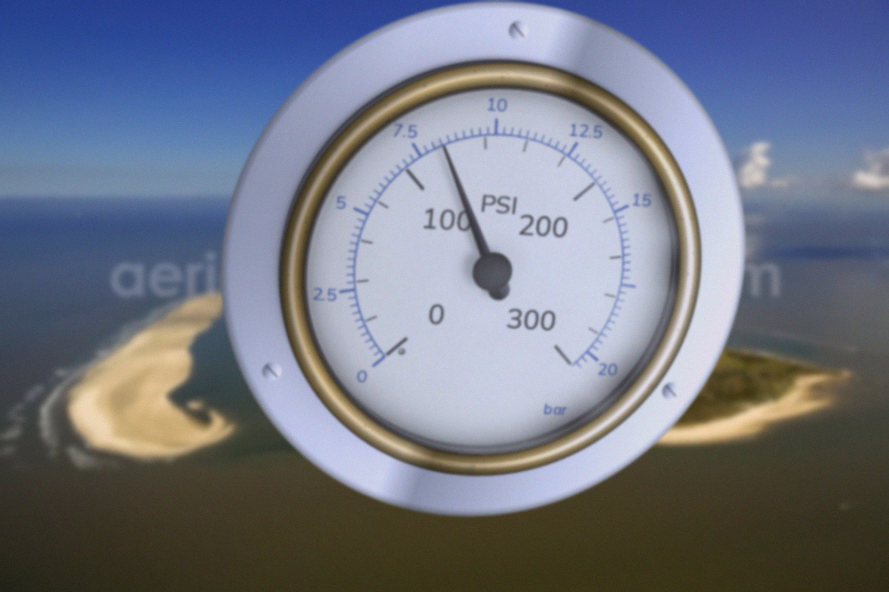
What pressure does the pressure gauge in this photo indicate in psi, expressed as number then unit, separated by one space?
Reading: 120 psi
